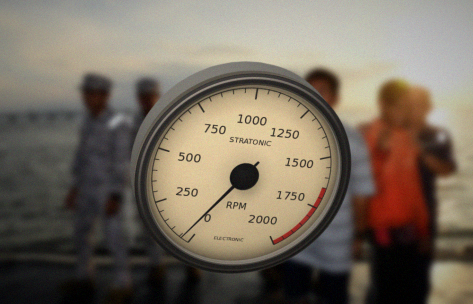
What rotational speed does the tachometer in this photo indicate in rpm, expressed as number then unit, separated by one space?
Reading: 50 rpm
